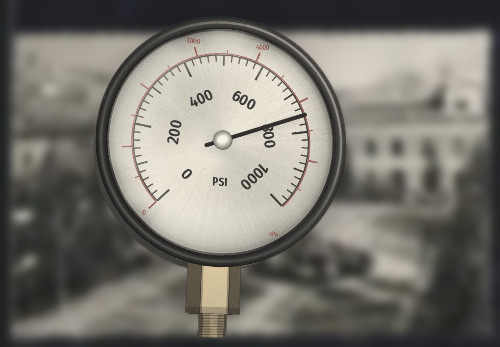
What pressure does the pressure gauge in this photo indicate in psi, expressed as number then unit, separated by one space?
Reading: 760 psi
